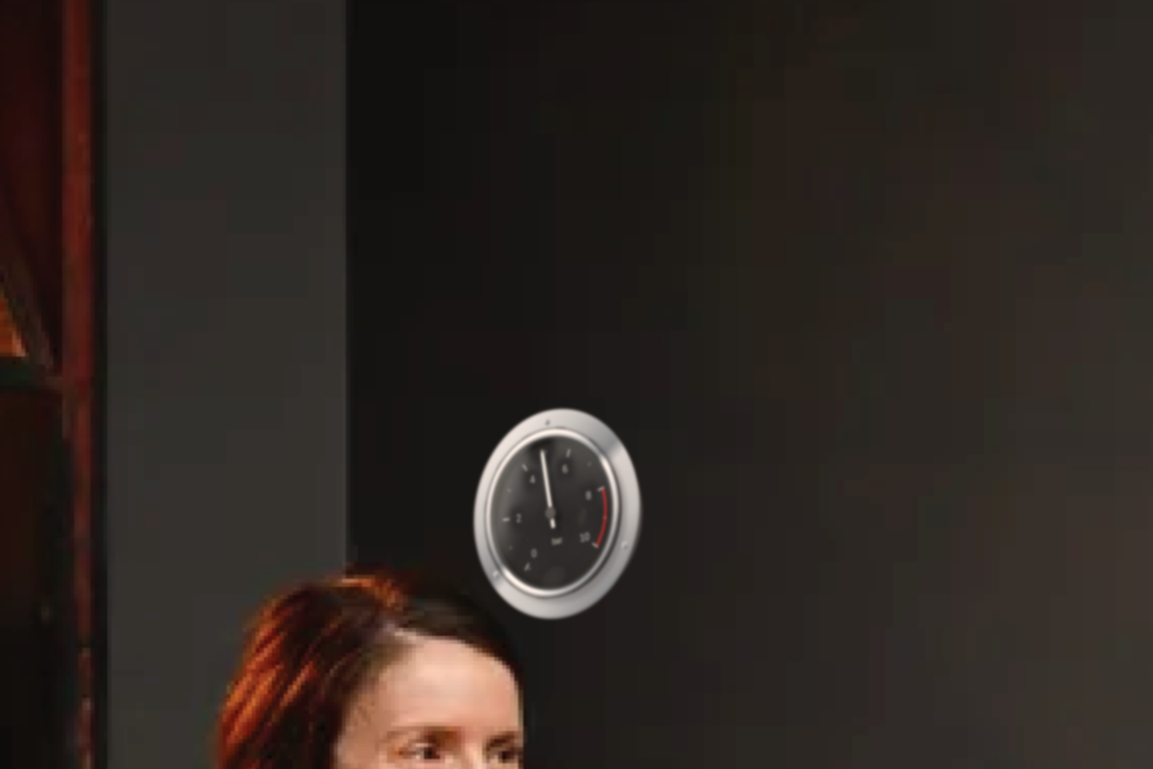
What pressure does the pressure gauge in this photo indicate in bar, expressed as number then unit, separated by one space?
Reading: 5 bar
